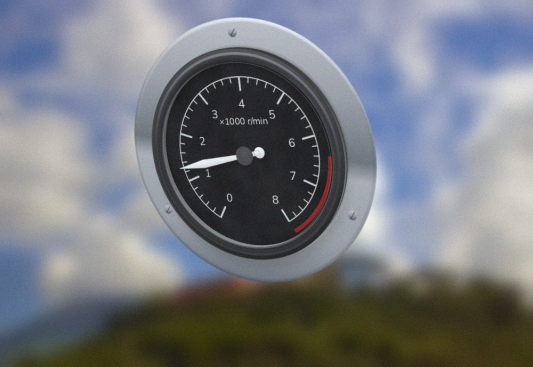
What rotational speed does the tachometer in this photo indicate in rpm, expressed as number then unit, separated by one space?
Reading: 1300 rpm
